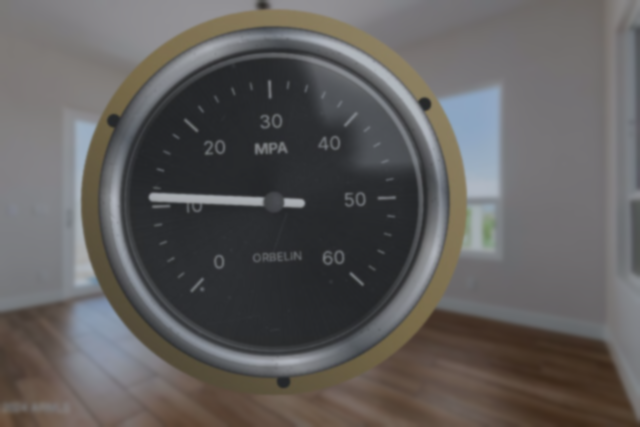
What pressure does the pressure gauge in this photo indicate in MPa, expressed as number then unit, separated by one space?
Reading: 11 MPa
